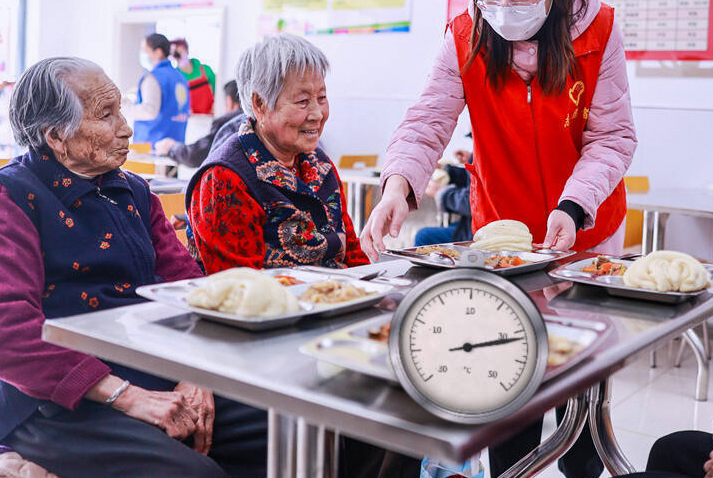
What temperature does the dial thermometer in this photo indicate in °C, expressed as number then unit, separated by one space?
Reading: 32 °C
